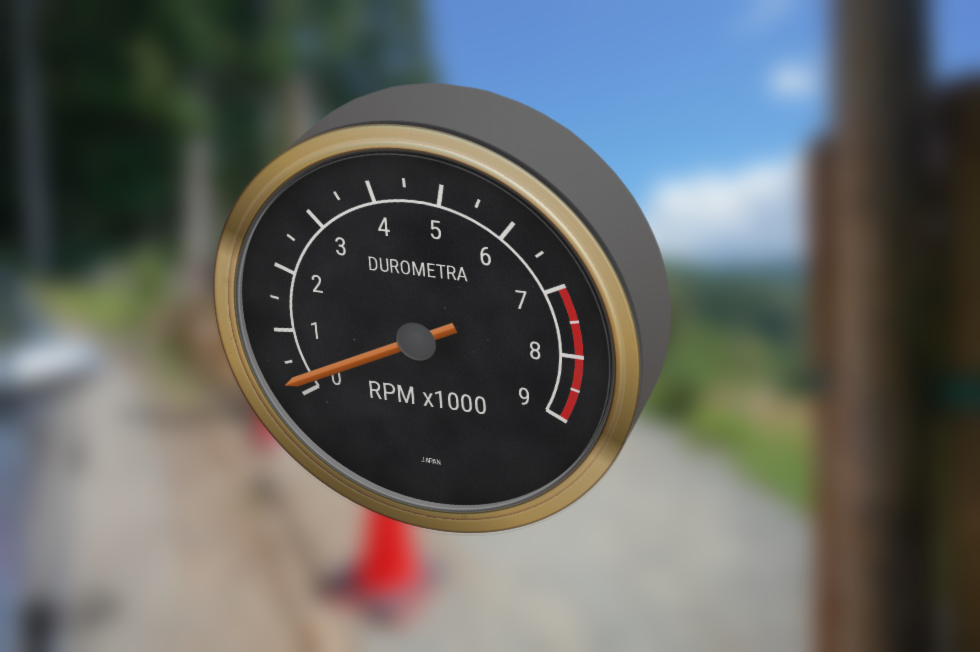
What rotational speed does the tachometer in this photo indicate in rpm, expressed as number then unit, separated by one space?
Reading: 250 rpm
